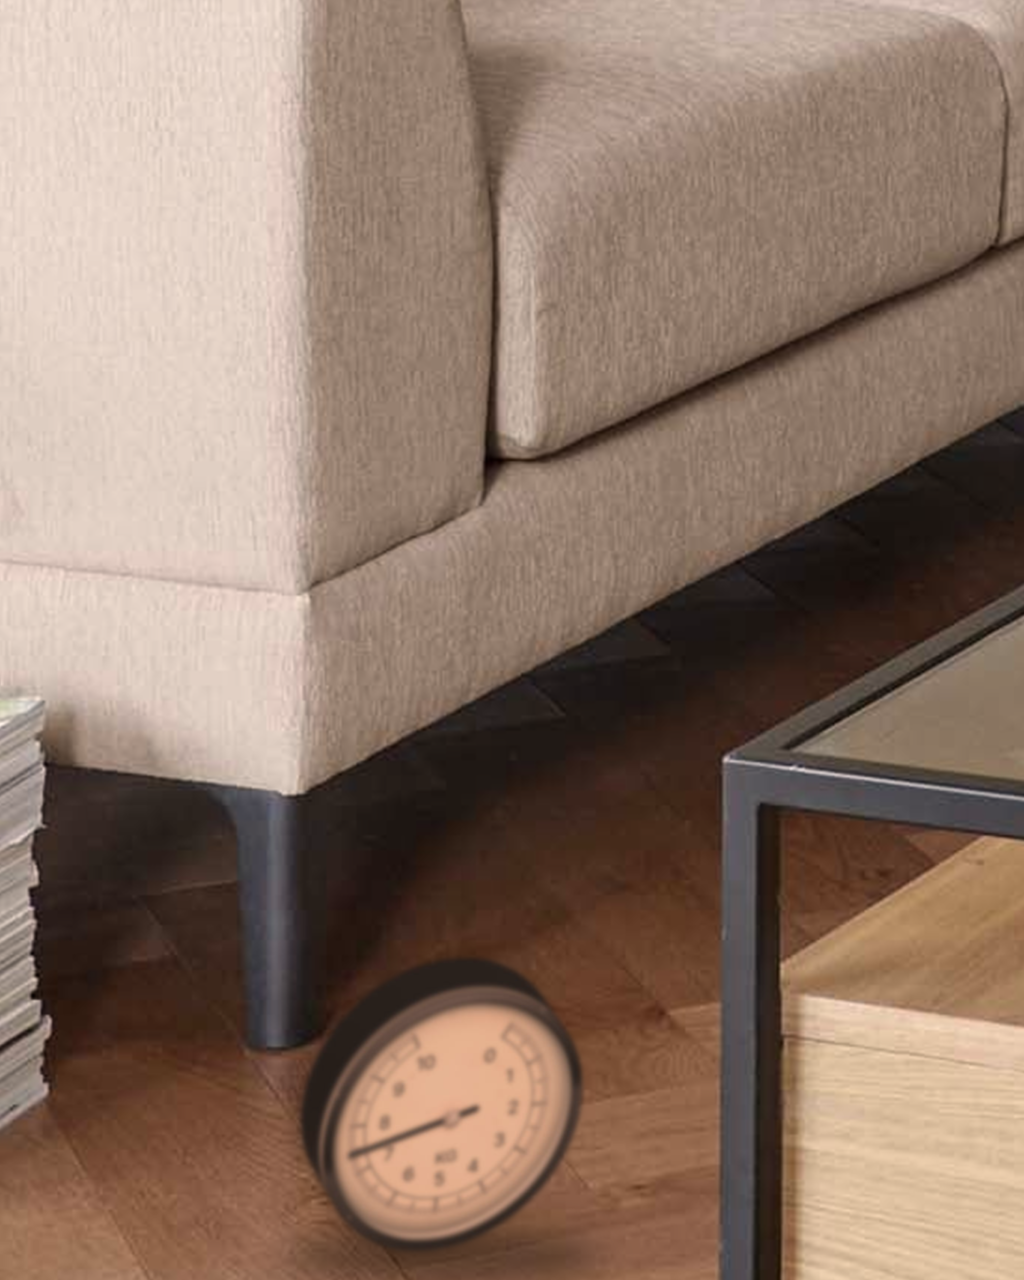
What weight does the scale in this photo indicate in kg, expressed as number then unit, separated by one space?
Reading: 7.5 kg
